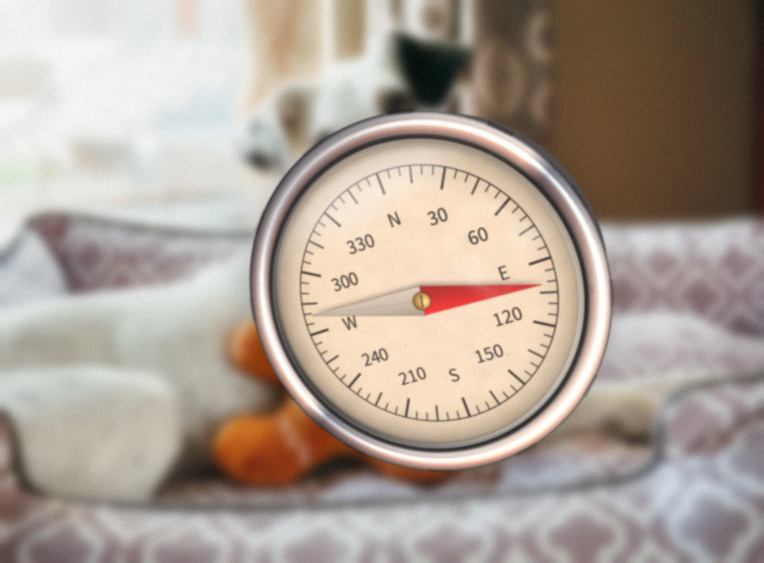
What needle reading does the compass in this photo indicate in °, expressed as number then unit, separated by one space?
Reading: 100 °
